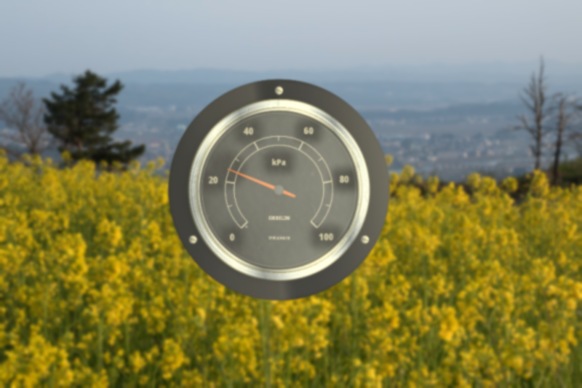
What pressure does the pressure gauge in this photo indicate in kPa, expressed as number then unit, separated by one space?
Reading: 25 kPa
